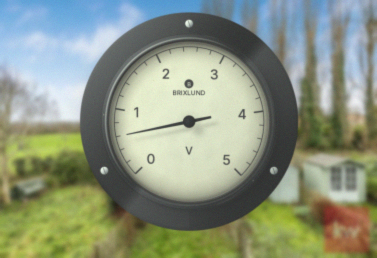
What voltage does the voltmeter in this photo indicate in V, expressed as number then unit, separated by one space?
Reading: 0.6 V
